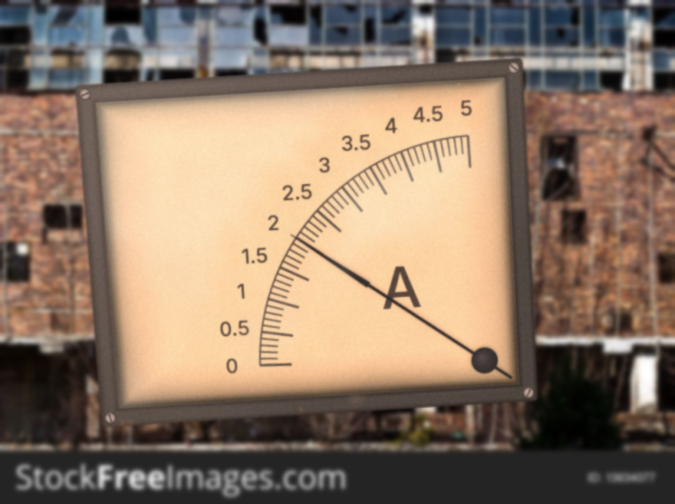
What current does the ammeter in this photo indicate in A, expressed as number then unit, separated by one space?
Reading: 2 A
